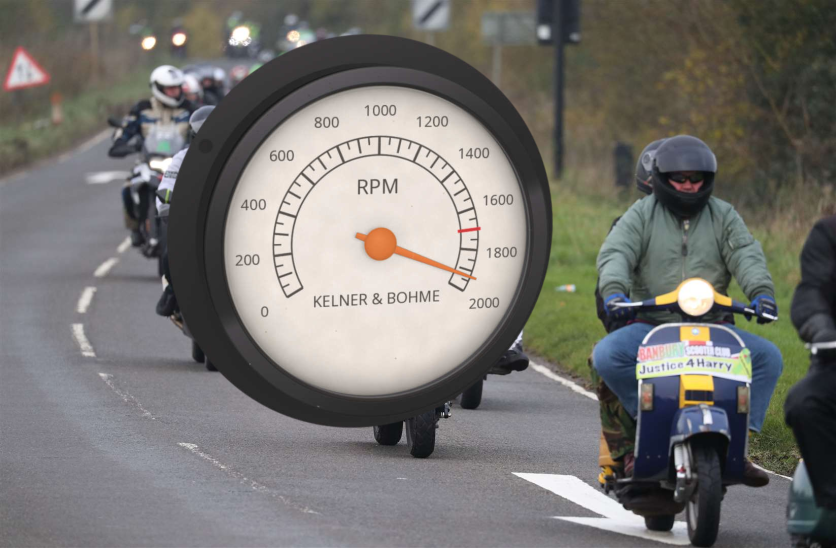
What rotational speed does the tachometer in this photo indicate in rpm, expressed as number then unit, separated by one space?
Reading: 1925 rpm
